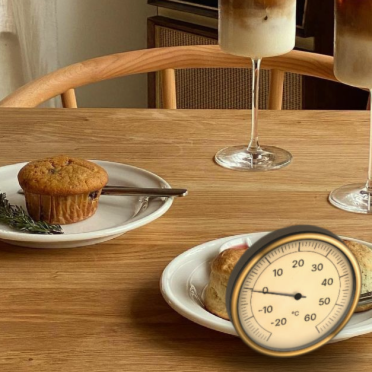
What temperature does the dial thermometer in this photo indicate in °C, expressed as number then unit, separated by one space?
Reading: 0 °C
